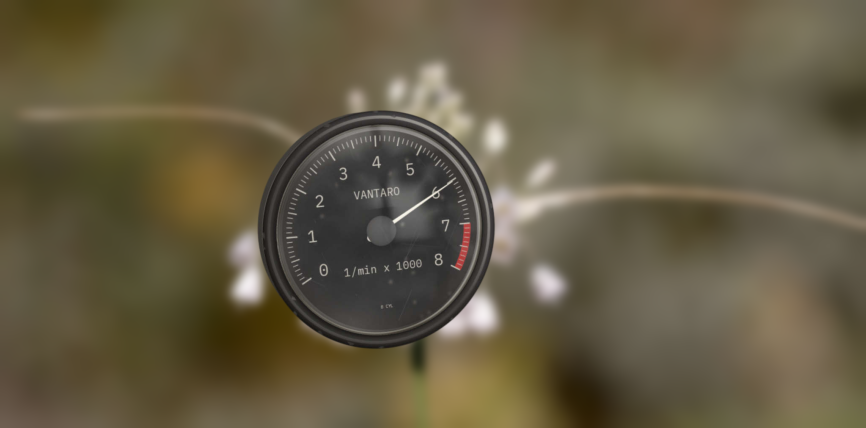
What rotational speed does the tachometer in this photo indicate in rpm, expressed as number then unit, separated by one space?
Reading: 6000 rpm
